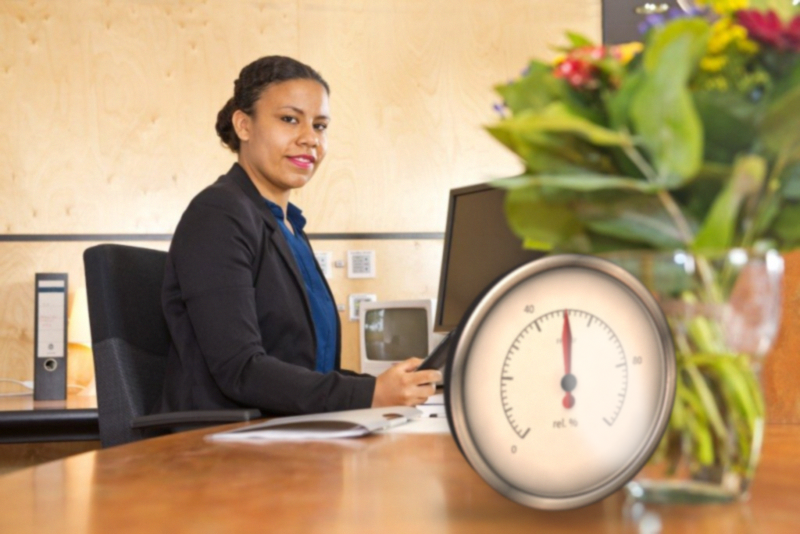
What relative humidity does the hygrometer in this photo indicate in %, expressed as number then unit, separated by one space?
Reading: 50 %
